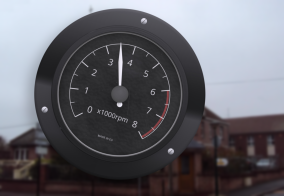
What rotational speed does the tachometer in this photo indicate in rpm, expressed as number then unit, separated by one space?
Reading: 3500 rpm
